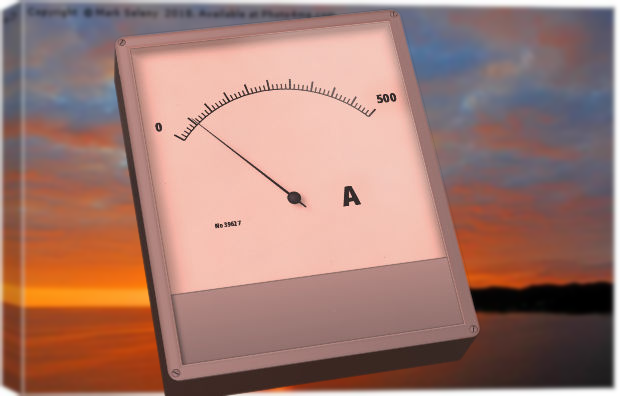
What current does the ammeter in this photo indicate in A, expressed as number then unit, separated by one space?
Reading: 50 A
